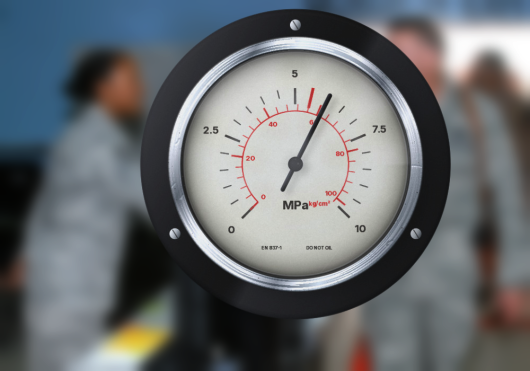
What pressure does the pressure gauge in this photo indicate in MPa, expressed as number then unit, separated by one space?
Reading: 6 MPa
